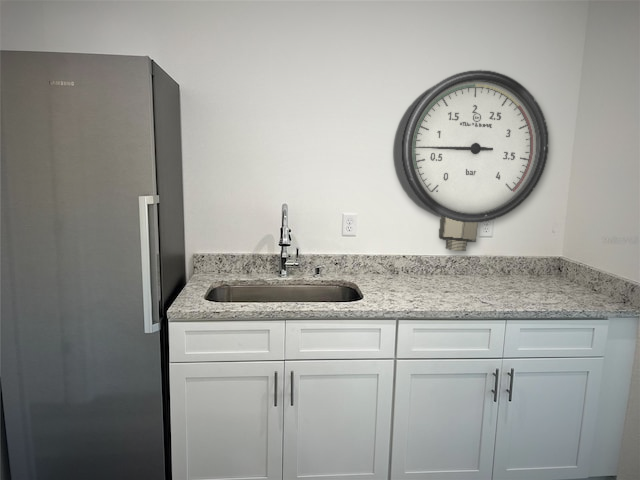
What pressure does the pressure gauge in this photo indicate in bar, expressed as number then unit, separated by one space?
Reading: 0.7 bar
